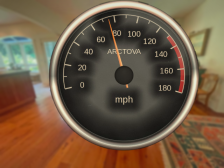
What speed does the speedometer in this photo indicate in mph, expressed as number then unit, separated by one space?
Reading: 75 mph
